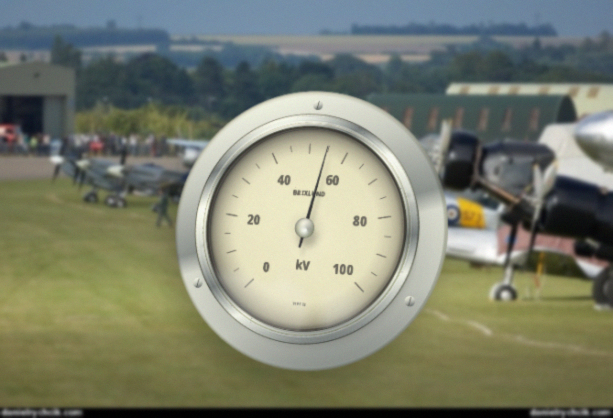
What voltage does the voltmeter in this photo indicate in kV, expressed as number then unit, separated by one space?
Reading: 55 kV
